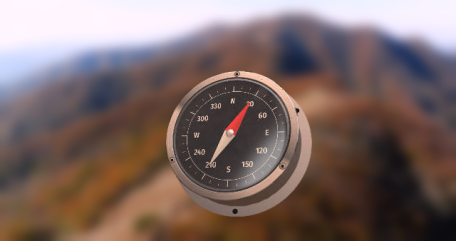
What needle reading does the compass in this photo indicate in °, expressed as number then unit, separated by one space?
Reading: 30 °
